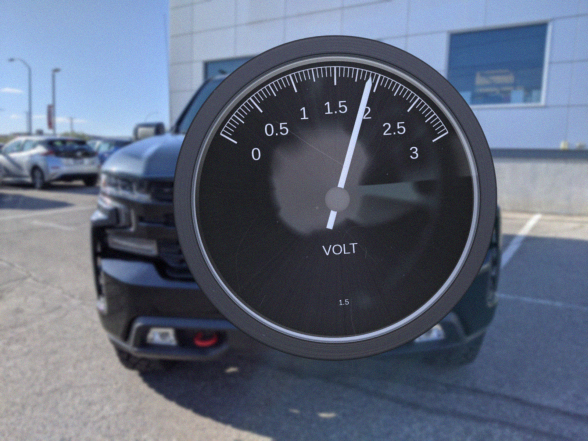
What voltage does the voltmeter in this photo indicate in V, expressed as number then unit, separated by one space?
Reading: 1.9 V
